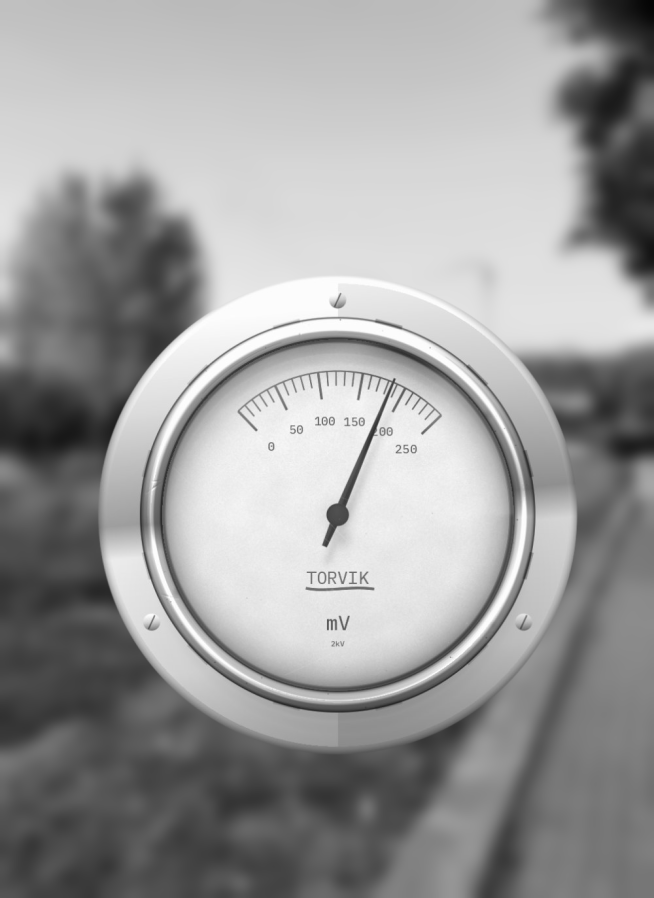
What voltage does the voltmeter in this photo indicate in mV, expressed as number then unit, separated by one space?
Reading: 185 mV
